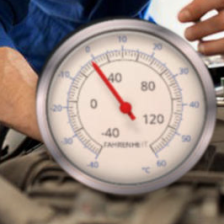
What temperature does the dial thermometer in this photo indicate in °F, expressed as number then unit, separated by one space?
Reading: 30 °F
